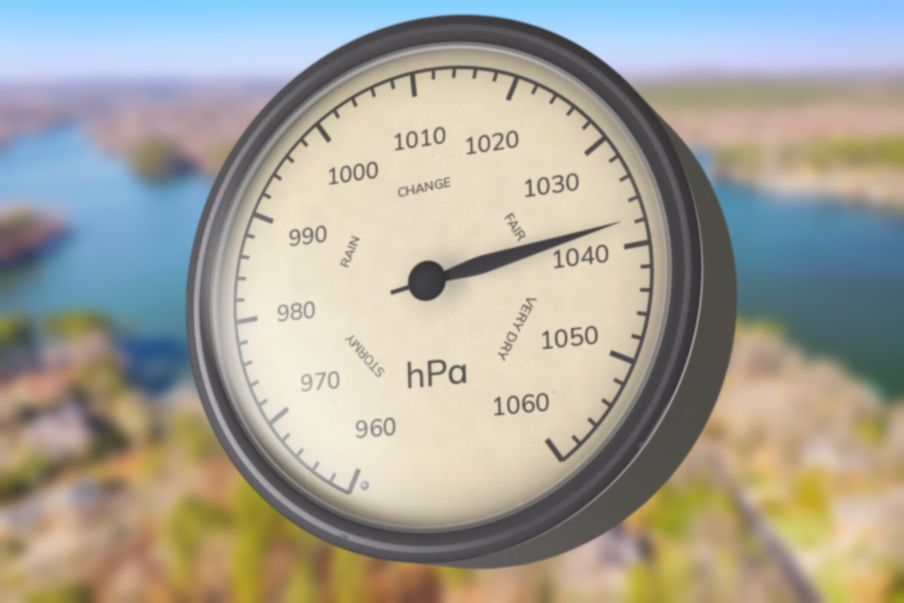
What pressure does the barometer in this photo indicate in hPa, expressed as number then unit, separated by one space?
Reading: 1038 hPa
